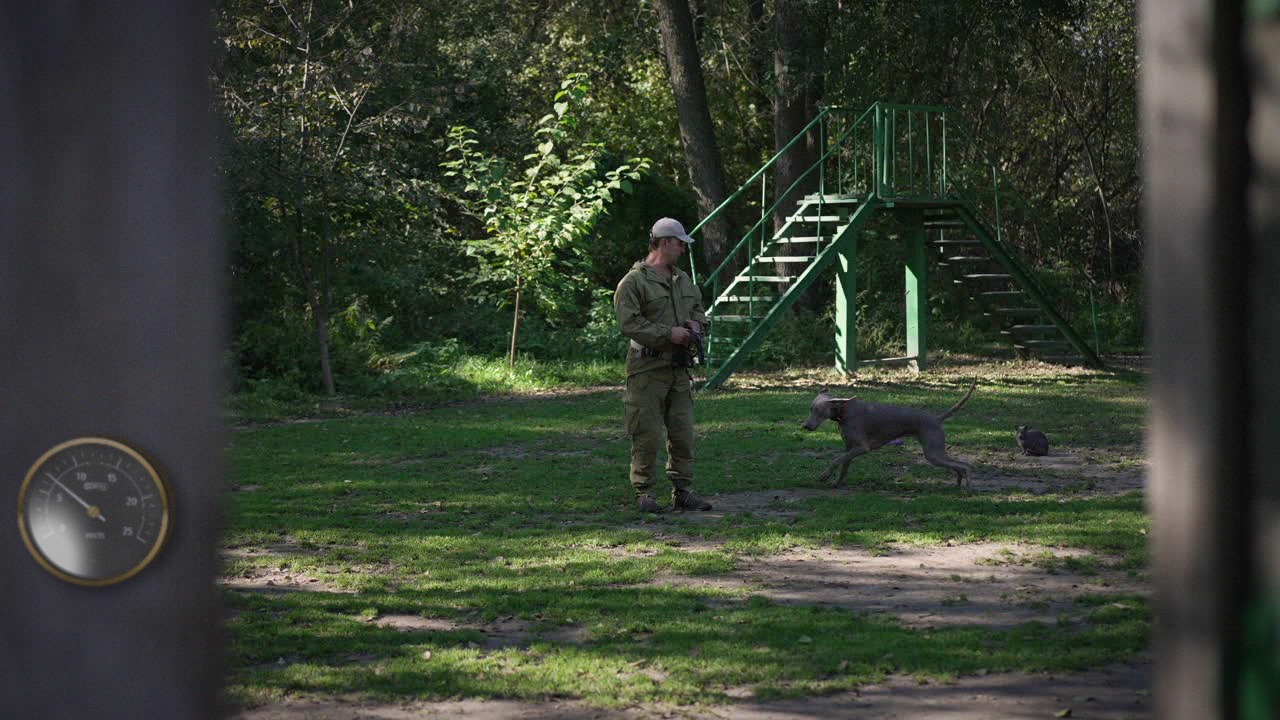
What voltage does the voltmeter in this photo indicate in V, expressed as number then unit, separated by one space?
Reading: 7 V
